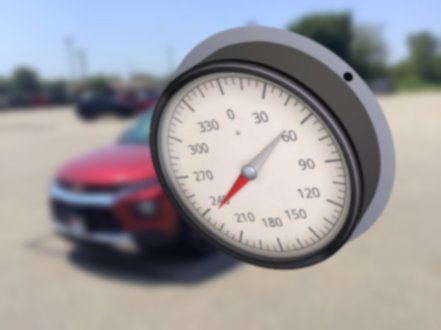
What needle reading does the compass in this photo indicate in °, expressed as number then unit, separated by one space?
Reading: 235 °
